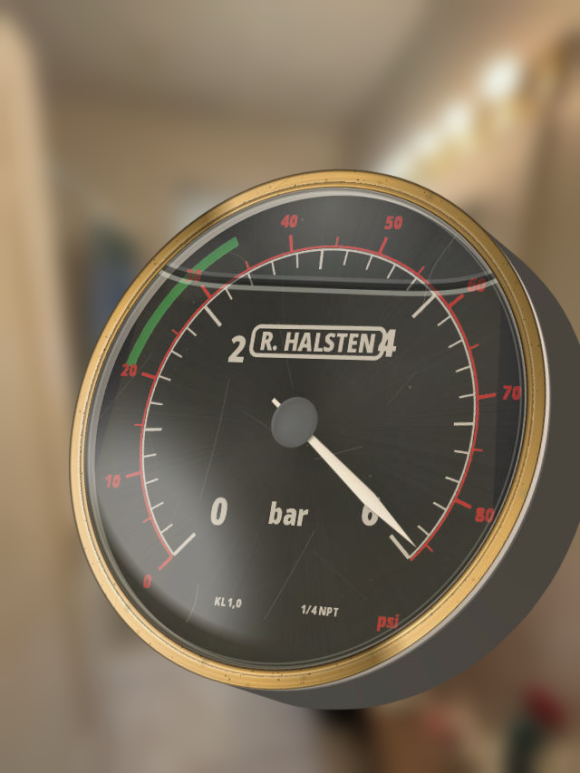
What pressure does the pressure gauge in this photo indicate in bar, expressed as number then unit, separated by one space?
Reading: 5.9 bar
